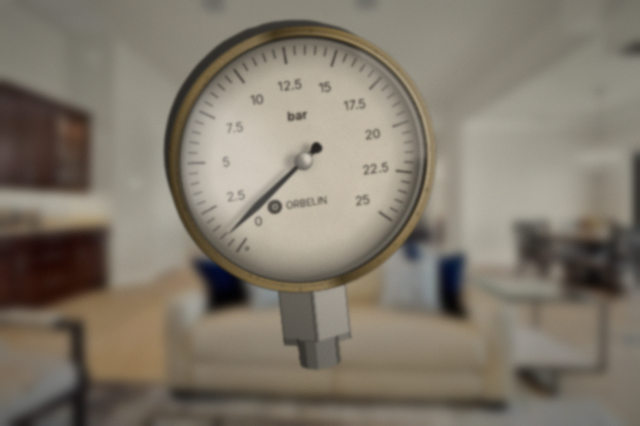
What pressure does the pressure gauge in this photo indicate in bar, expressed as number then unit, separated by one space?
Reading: 1 bar
